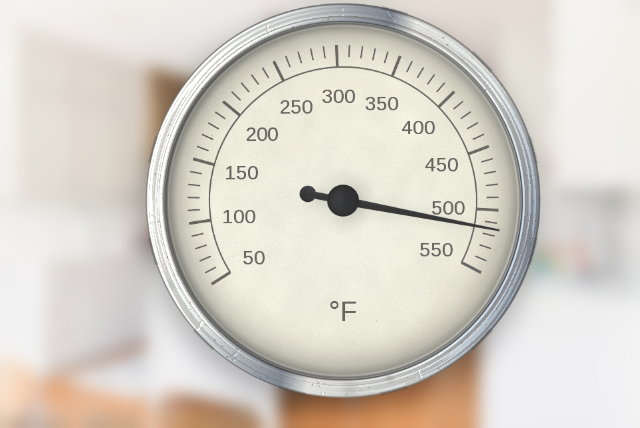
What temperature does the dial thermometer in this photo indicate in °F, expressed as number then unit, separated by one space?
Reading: 515 °F
